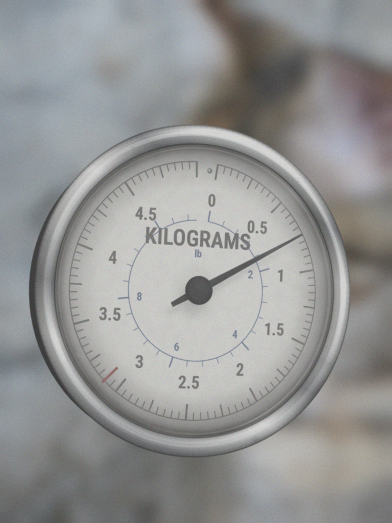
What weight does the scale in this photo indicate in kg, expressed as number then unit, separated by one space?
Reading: 0.75 kg
